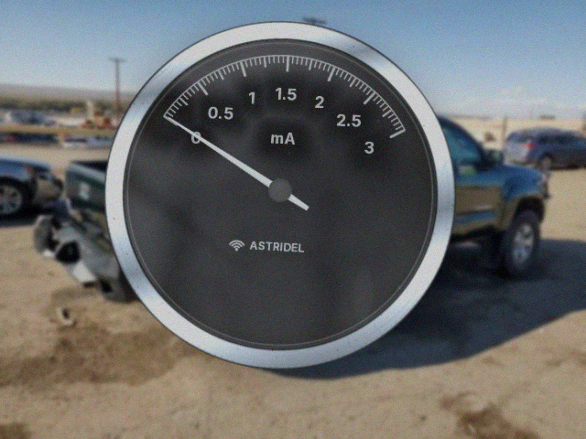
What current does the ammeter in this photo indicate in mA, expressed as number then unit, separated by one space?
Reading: 0 mA
